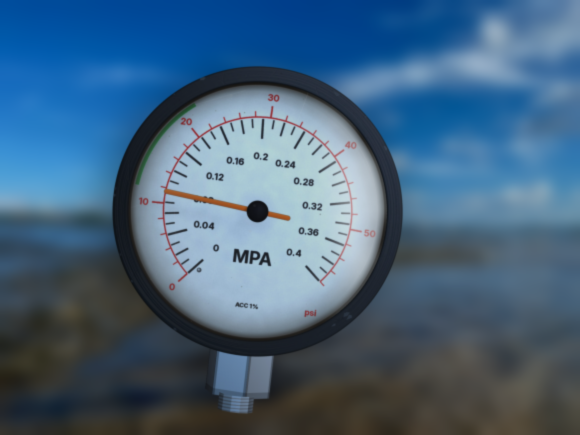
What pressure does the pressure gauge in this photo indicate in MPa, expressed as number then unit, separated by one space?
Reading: 0.08 MPa
